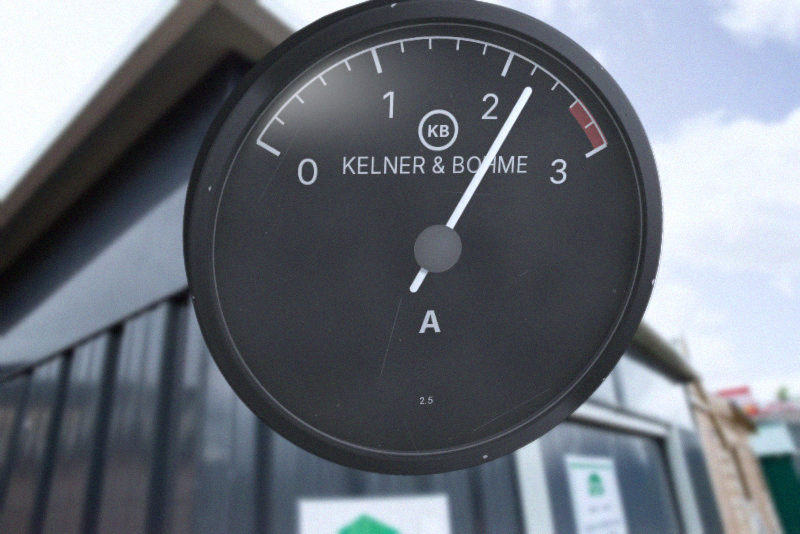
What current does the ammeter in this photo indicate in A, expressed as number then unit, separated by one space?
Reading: 2.2 A
